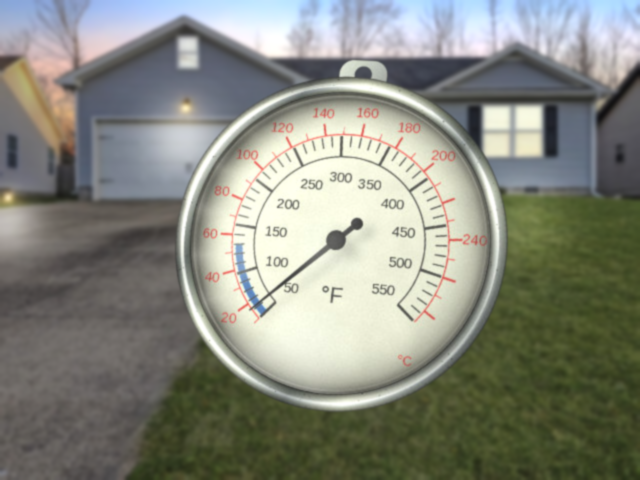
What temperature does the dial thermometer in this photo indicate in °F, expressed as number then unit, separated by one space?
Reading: 60 °F
